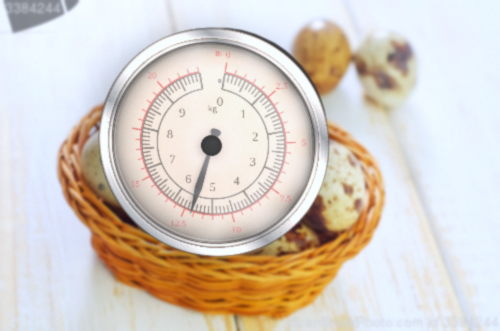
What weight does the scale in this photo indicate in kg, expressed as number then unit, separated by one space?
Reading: 5.5 kg
